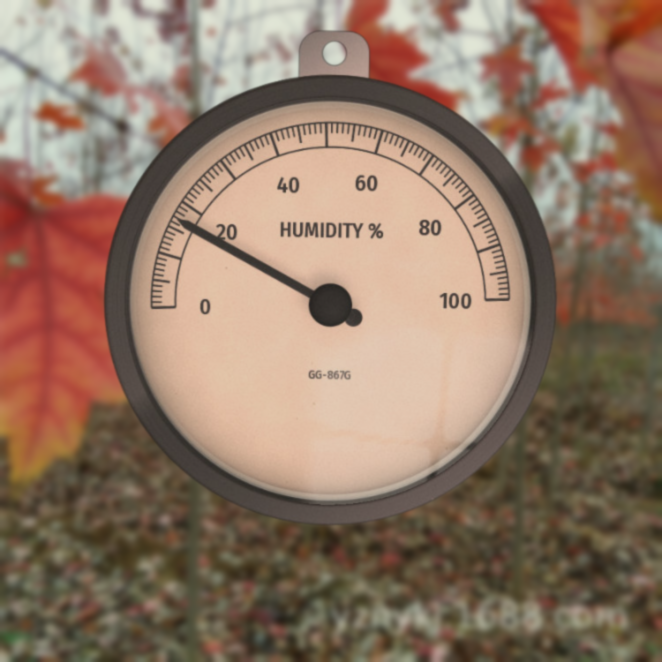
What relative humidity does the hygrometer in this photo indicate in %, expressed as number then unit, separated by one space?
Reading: 17 %
